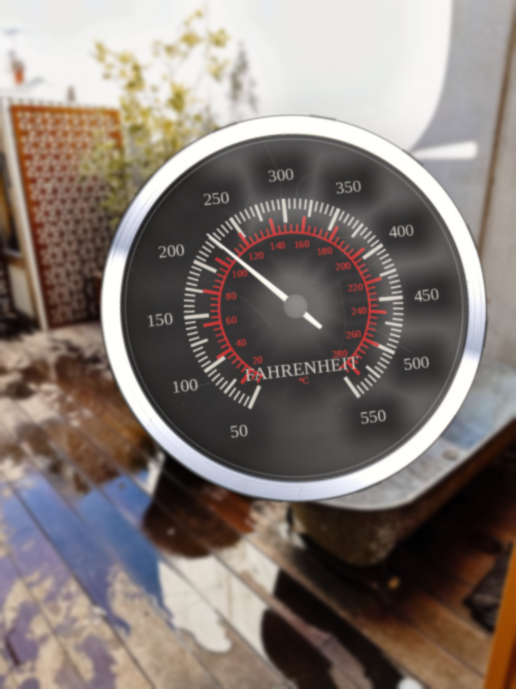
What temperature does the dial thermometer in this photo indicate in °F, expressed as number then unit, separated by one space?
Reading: 225 °F
